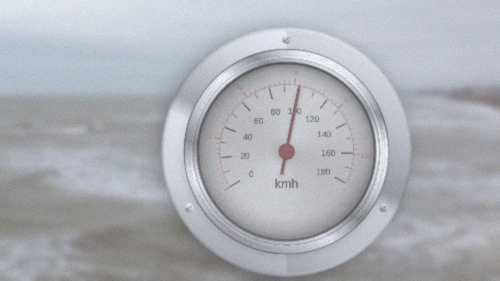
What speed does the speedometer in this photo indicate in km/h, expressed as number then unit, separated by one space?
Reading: 100 km/h
